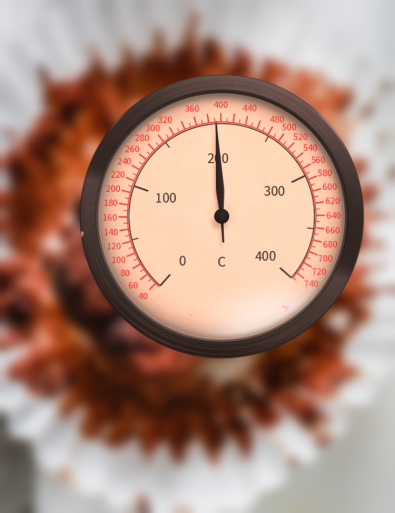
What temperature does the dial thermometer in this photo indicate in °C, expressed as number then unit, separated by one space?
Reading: 200 °C
